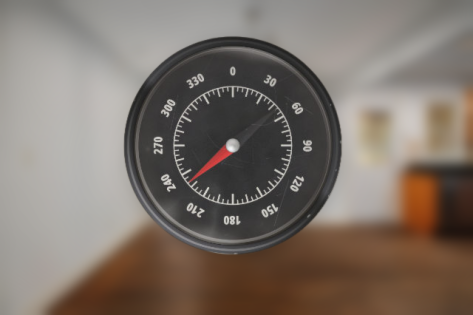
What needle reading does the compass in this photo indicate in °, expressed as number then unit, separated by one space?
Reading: 230 °
